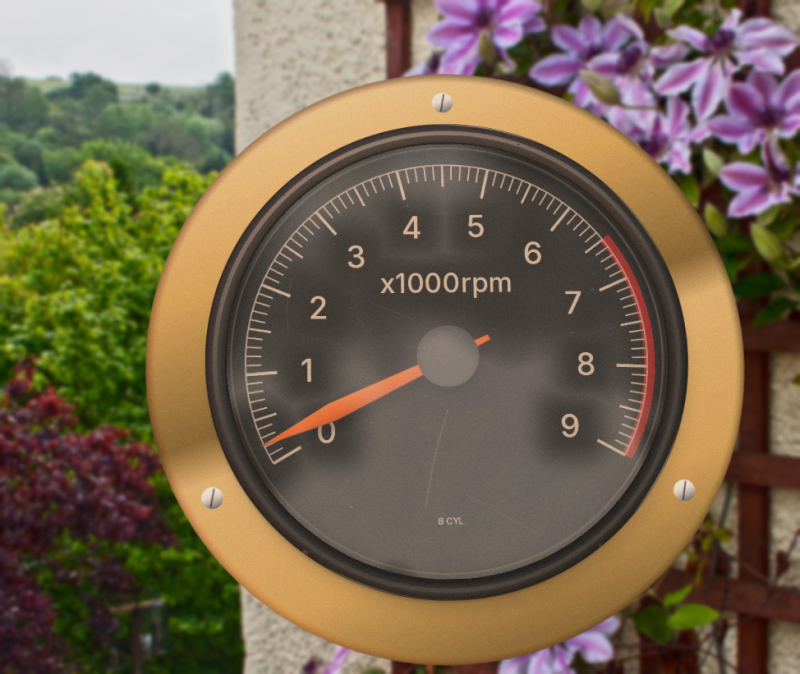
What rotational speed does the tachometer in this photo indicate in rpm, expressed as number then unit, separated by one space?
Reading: 200 rpm
